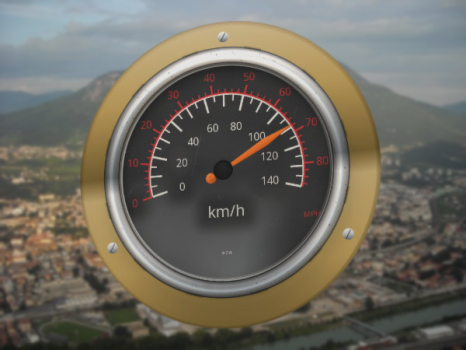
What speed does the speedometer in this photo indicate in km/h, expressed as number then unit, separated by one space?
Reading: 110 km/h
